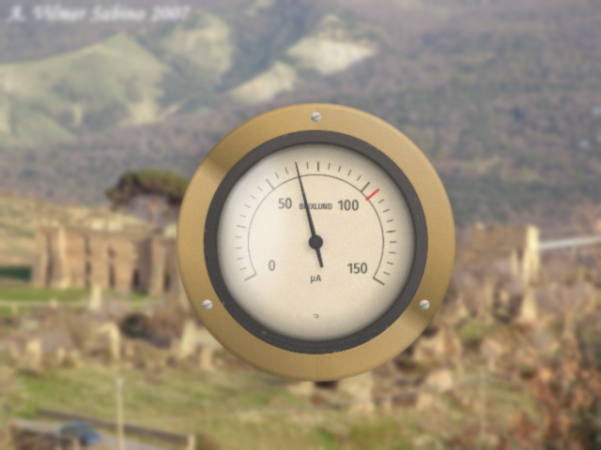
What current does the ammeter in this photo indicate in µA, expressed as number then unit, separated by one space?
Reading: 65 µA
